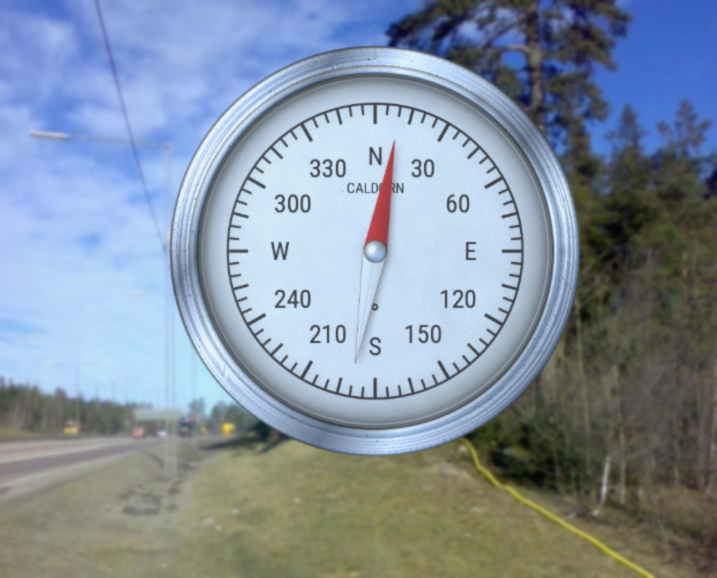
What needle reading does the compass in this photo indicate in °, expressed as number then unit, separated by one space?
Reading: 10 °
